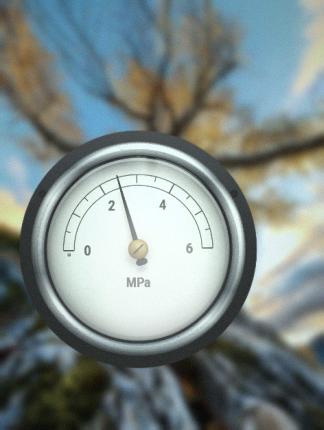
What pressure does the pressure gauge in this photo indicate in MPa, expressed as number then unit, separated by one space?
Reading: 2.5 MPa
